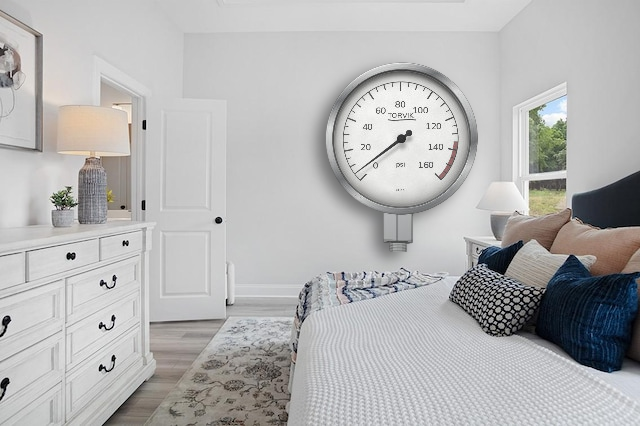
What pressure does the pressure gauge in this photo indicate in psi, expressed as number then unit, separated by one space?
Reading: 5 psi
